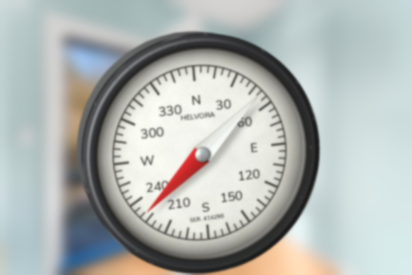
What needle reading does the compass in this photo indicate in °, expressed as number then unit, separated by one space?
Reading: 230 °
